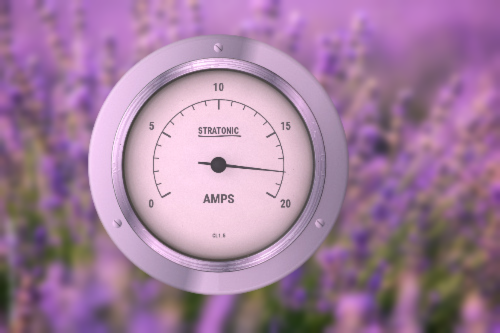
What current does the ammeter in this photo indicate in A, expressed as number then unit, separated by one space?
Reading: 18 A
